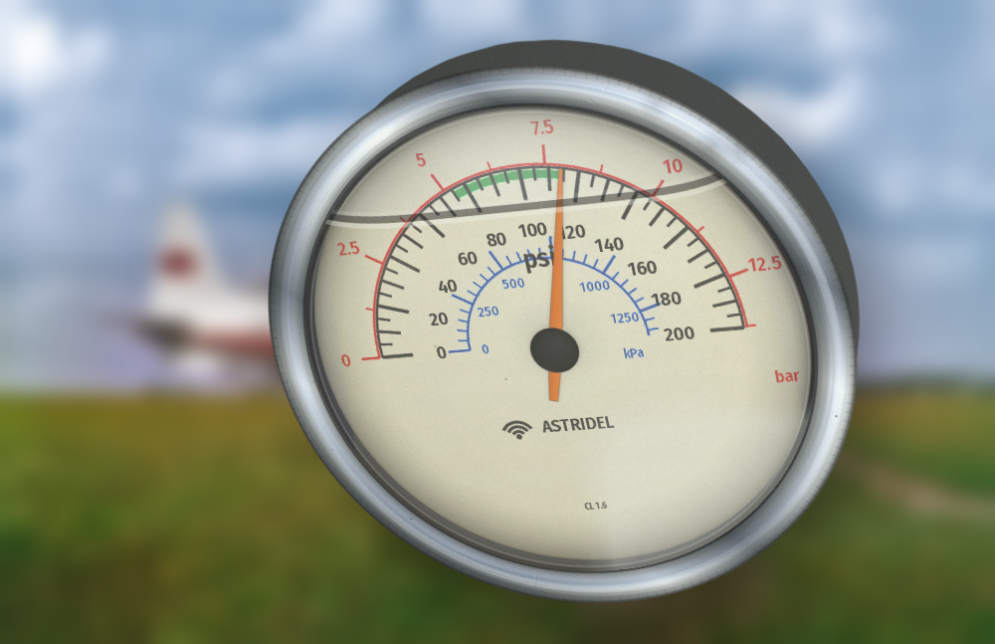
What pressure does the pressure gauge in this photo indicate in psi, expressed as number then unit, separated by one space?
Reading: 115 psi
